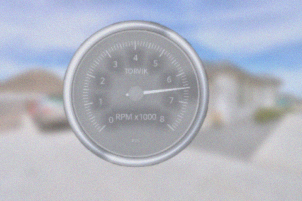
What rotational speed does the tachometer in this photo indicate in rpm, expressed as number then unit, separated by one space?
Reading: 6500 rpm
